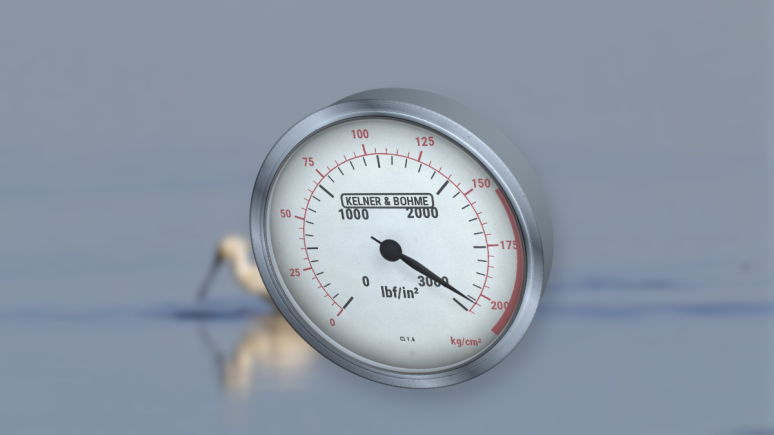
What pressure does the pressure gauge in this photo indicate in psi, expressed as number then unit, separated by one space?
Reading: 2900 psi
